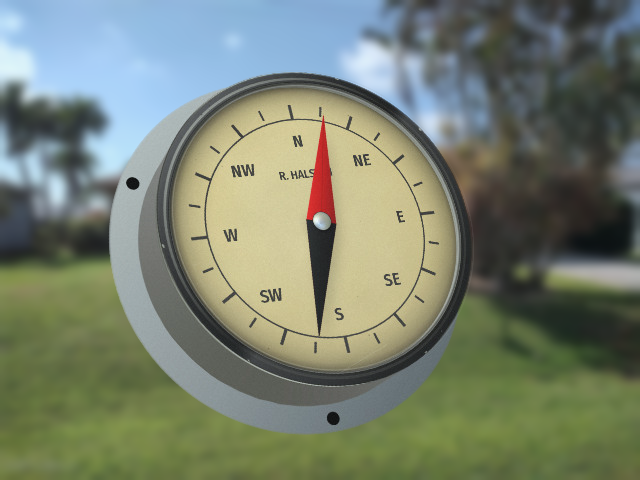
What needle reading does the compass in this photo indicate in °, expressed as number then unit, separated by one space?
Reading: 15 °
